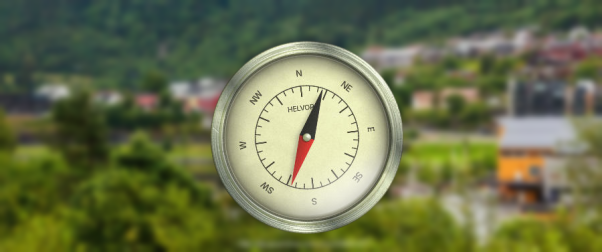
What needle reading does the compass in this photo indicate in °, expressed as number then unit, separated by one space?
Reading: 205 °
